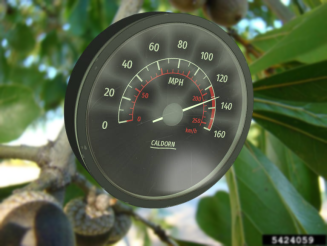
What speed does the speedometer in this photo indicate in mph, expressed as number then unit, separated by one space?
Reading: 130 mph
